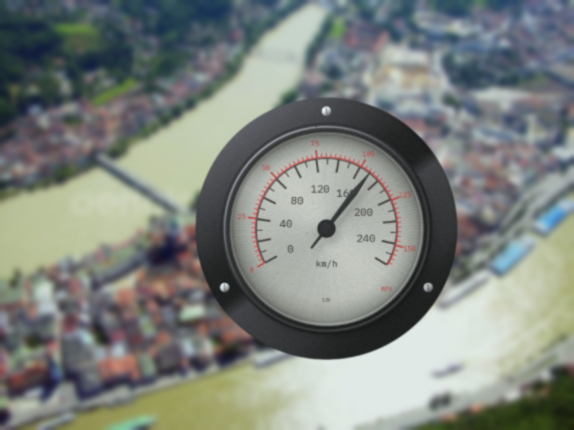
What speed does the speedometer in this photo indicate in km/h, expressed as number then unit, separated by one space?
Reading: 170 km/h
